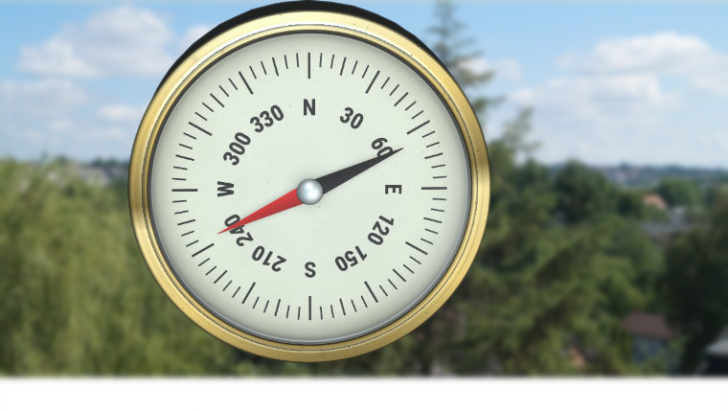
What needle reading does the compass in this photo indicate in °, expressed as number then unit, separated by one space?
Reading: 245 °
